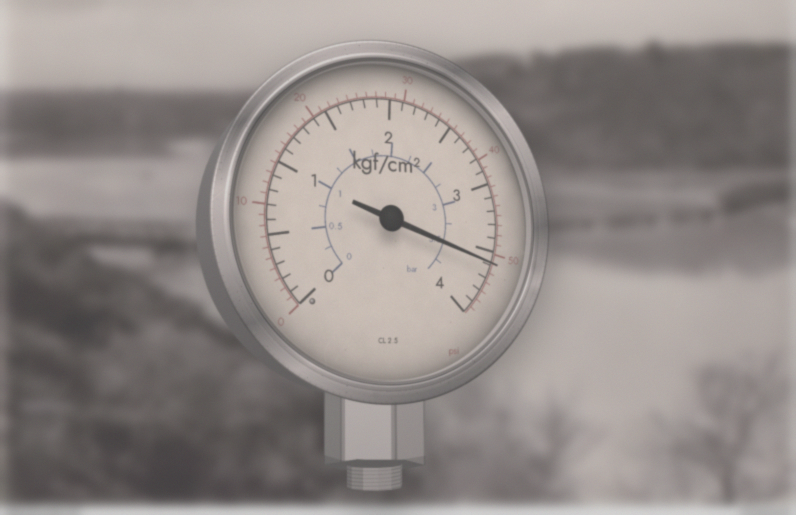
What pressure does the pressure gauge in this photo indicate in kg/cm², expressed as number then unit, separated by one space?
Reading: 3.6 kg/cm²
